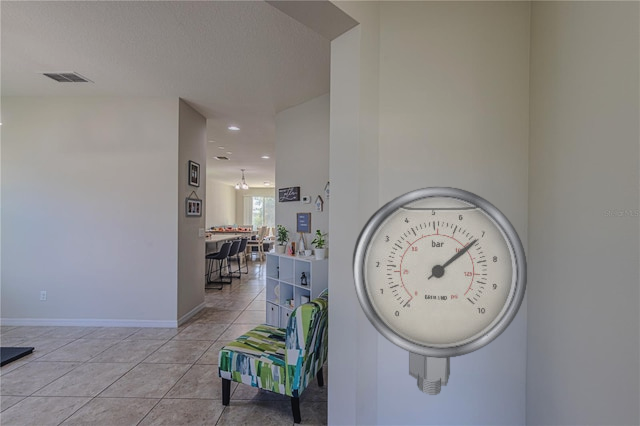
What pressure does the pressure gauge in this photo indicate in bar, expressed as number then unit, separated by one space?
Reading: 7 bar
